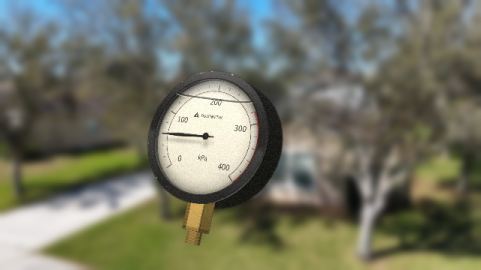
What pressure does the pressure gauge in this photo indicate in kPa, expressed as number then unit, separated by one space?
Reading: 60 kPa
